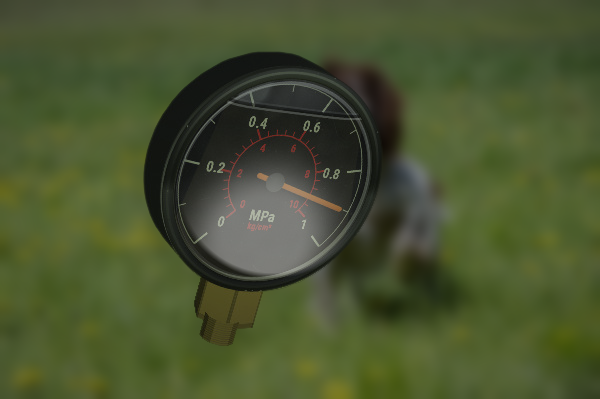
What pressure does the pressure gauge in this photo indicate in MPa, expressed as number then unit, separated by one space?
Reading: 0.9 MPa
